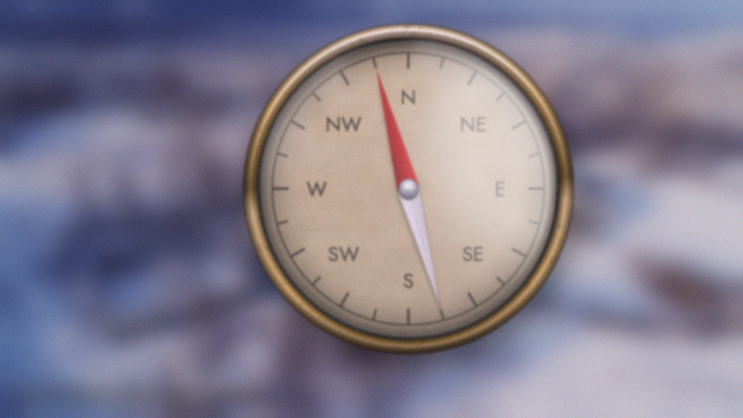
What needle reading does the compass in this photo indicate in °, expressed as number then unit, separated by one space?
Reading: 345 °
